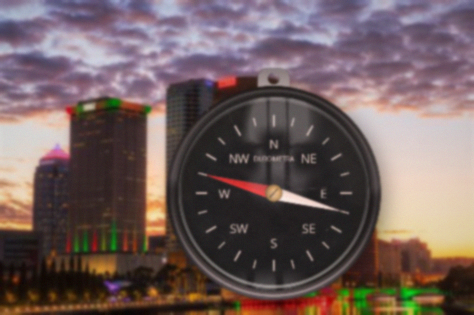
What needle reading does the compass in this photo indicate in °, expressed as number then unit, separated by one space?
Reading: 285 °
